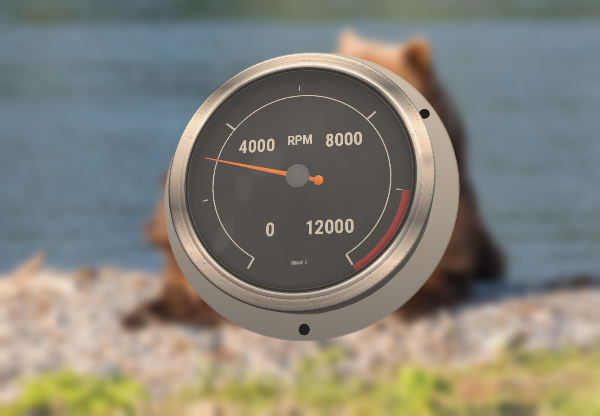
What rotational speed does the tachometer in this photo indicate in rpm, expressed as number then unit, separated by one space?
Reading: 3000 rpm
